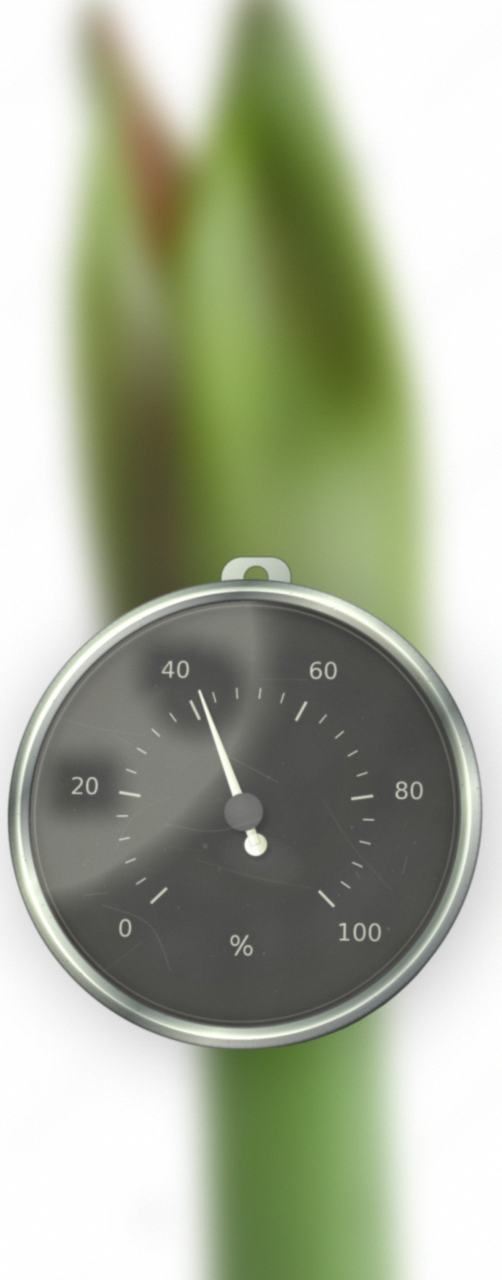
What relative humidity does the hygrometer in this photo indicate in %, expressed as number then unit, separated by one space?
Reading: 42 %
